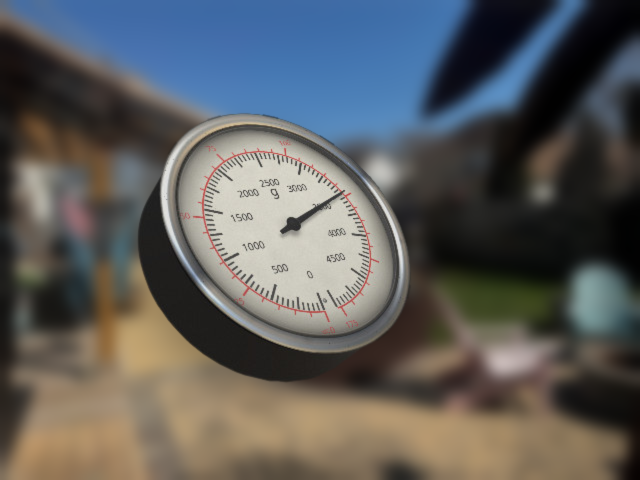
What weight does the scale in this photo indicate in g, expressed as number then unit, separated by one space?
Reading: 3500 g
